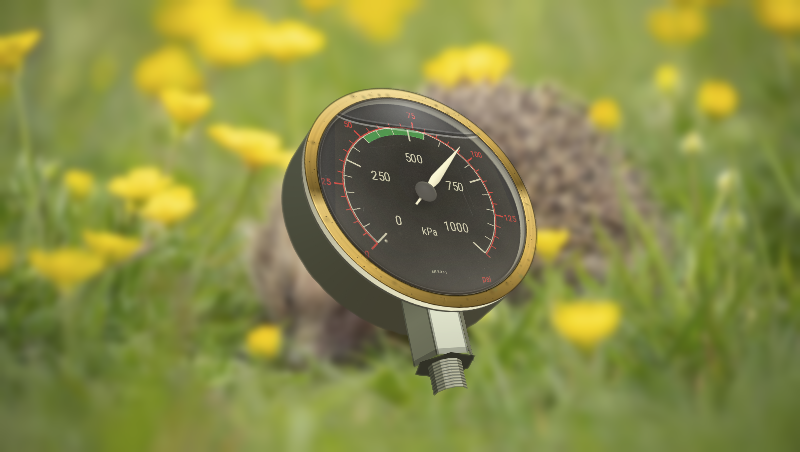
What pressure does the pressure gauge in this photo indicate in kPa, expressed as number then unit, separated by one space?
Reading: 650 kPa
